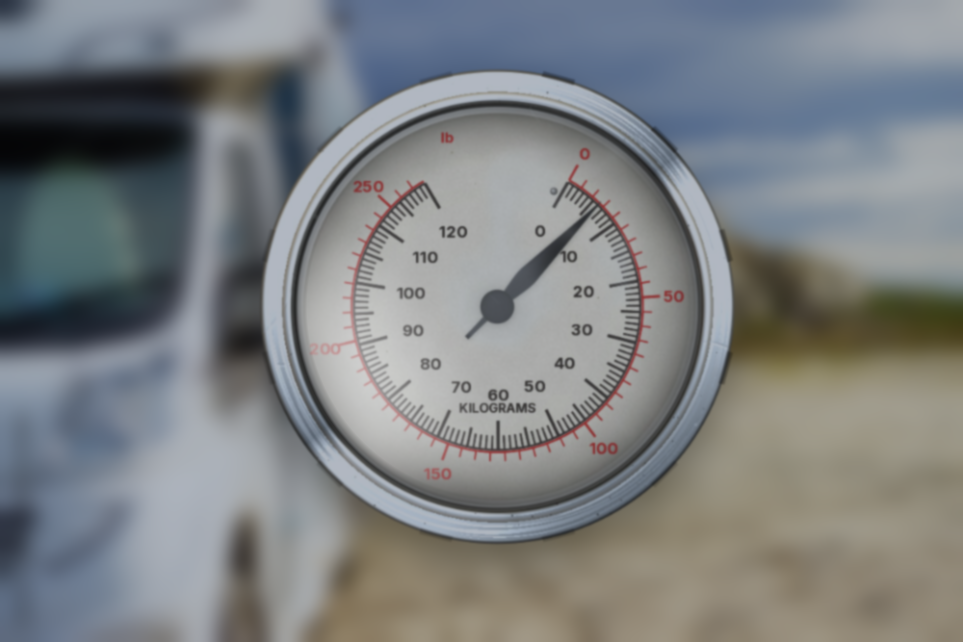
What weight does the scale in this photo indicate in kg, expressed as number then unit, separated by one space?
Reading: 6 kg
